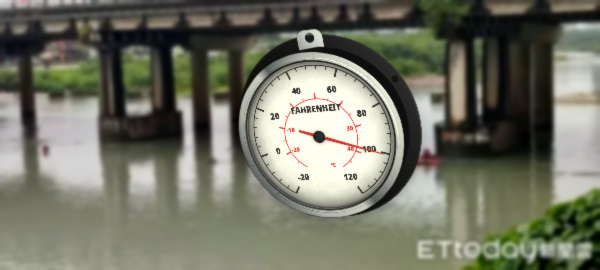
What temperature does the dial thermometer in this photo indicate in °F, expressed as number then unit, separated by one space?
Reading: 100 °F
